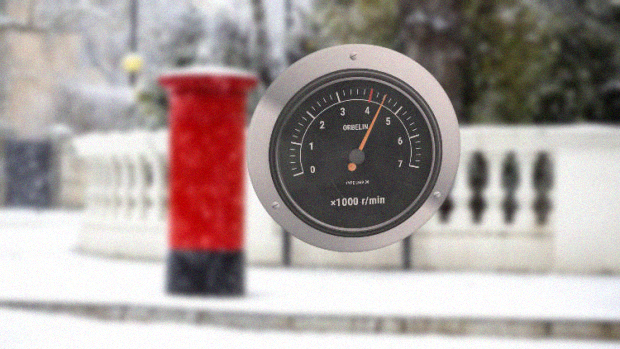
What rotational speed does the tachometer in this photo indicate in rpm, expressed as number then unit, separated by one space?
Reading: 4400 rpm
